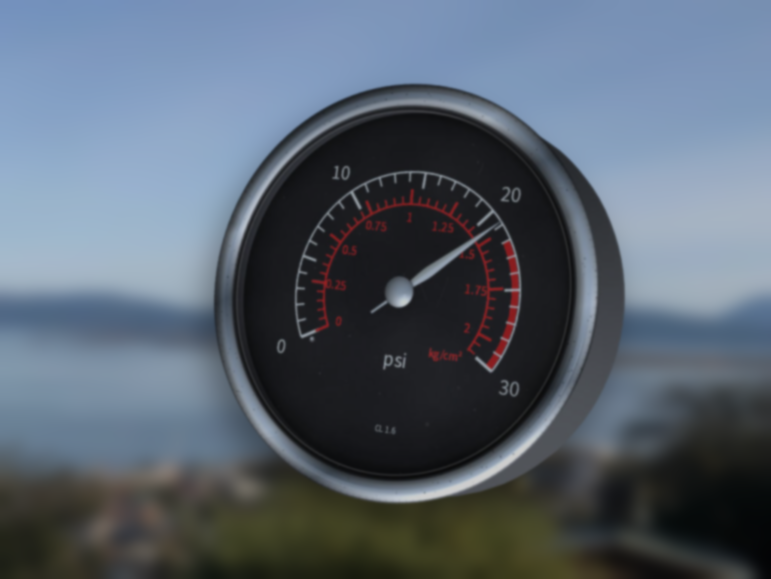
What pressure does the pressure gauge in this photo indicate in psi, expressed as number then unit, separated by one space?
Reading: 21 psi
